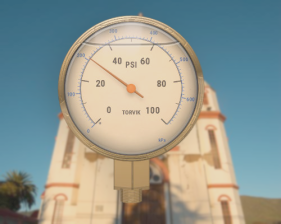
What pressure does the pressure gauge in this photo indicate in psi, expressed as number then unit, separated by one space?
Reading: 30 psi
